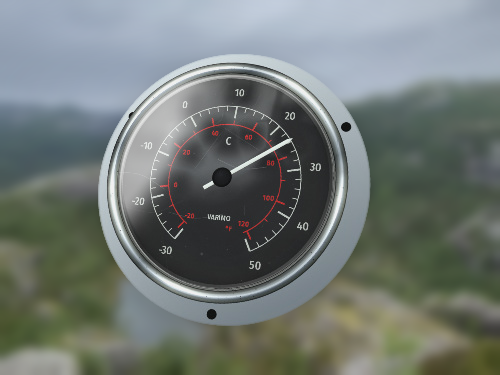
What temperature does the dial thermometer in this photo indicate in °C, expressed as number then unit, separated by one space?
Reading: 24 °C
